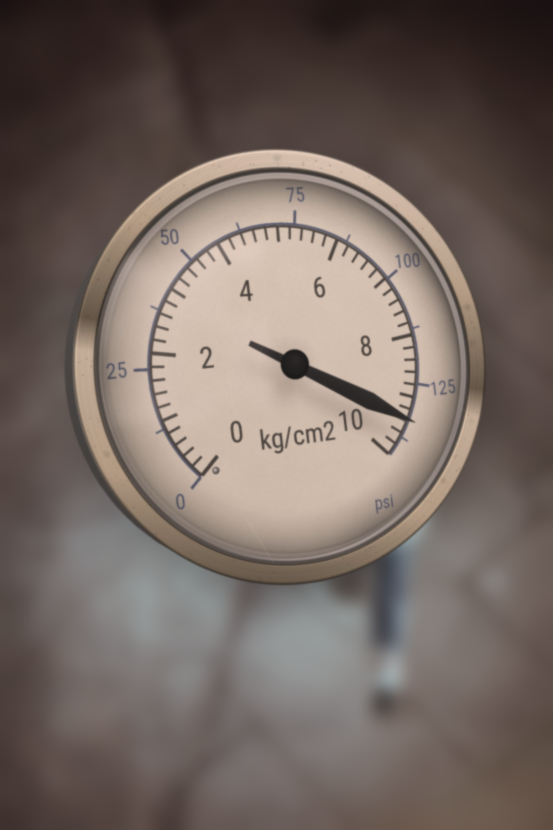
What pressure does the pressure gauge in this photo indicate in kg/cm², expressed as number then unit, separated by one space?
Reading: 9.4 kg/cm²
